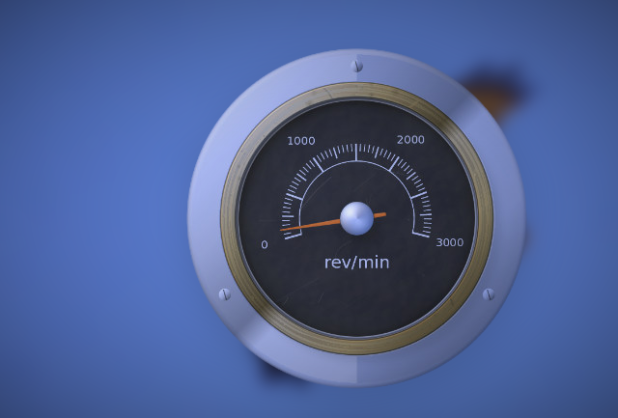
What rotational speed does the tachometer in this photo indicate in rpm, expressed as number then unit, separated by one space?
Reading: 100 rpm
